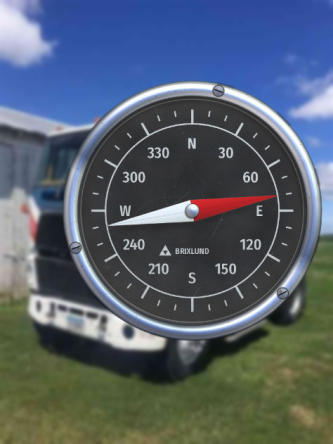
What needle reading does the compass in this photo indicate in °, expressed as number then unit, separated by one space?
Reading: 80 °
